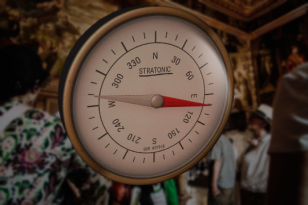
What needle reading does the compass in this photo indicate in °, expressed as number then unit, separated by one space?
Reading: 100 °
